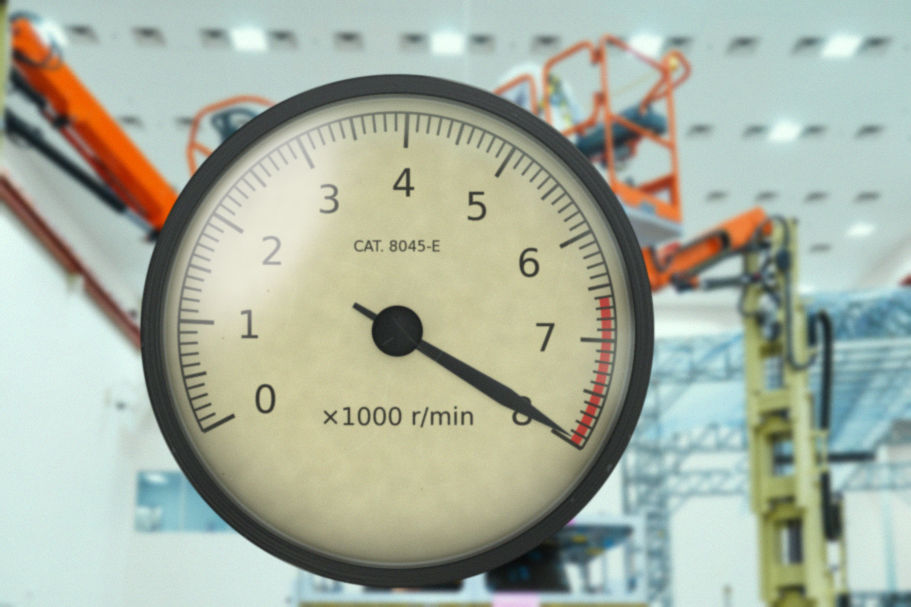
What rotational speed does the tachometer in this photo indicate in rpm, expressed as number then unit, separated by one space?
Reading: 7950 rpm
